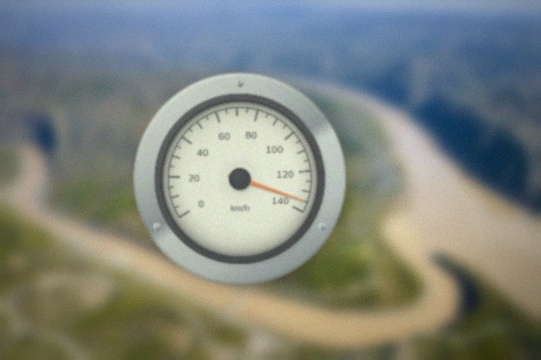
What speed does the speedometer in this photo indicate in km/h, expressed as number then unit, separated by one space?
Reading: 135 km/h
